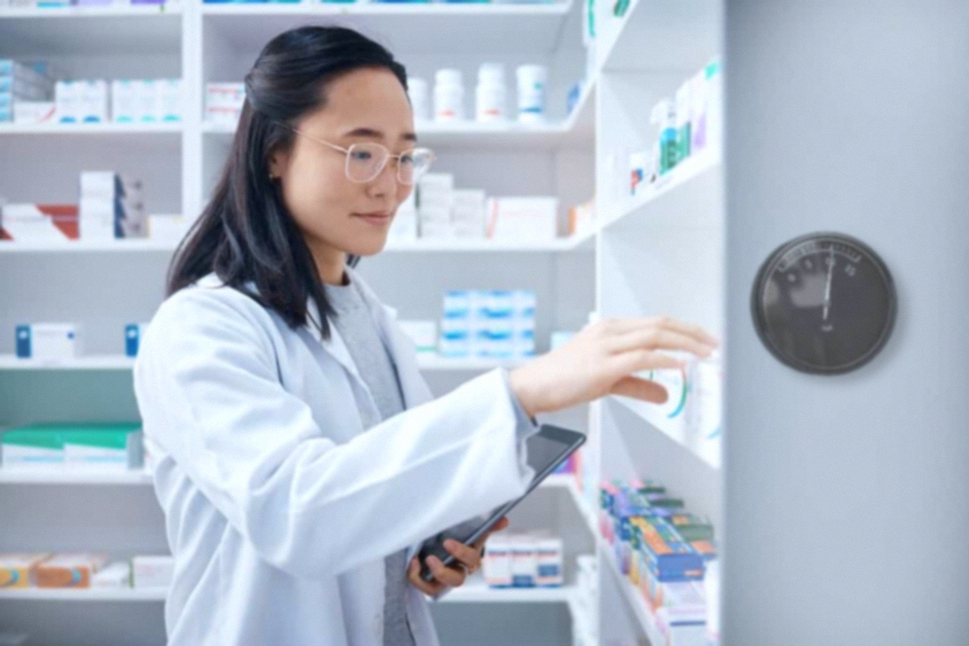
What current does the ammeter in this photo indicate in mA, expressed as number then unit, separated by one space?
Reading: 10 mA
